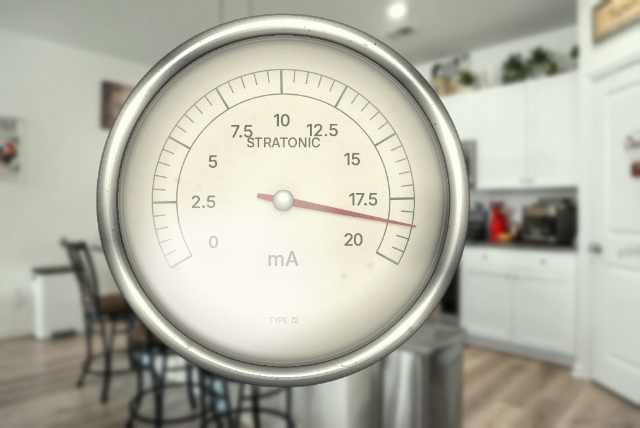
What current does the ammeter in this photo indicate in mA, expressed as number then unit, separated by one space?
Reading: 18.5 mA
